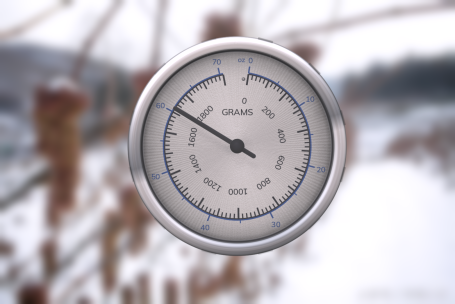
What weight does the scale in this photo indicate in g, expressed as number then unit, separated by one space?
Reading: 1720 g
